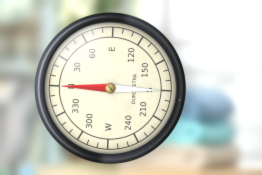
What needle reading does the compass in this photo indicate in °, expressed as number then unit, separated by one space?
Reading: 0 °
